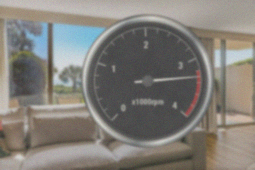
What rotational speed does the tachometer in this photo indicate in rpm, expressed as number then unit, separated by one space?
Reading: 3300 rpm
